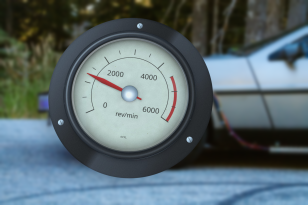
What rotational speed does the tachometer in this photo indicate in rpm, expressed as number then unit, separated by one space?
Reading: 1250 rpm
